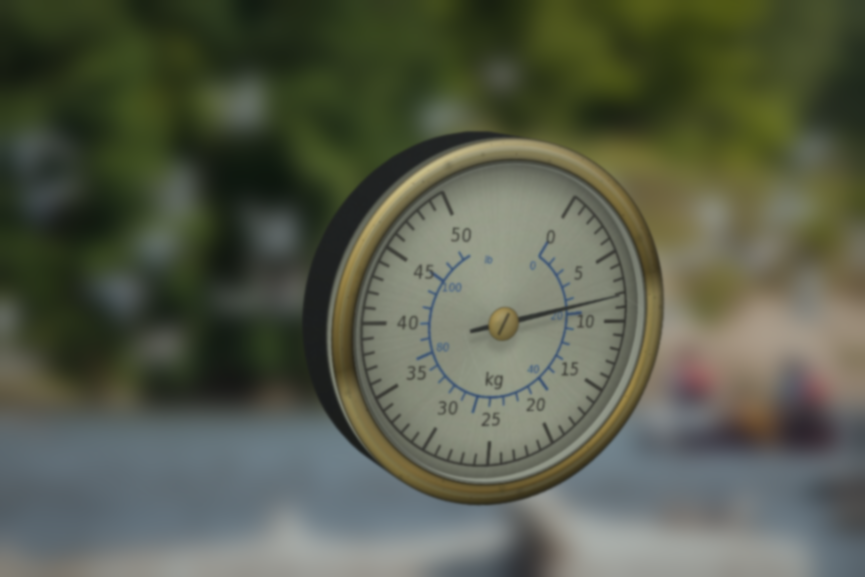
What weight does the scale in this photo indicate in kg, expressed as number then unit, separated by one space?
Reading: 8 kg
